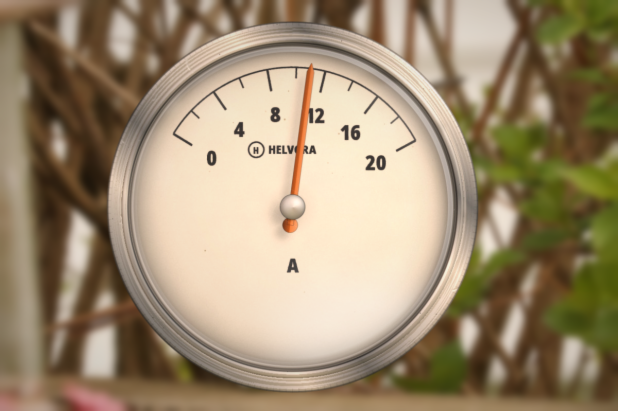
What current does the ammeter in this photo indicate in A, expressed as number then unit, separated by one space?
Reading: 11 A
